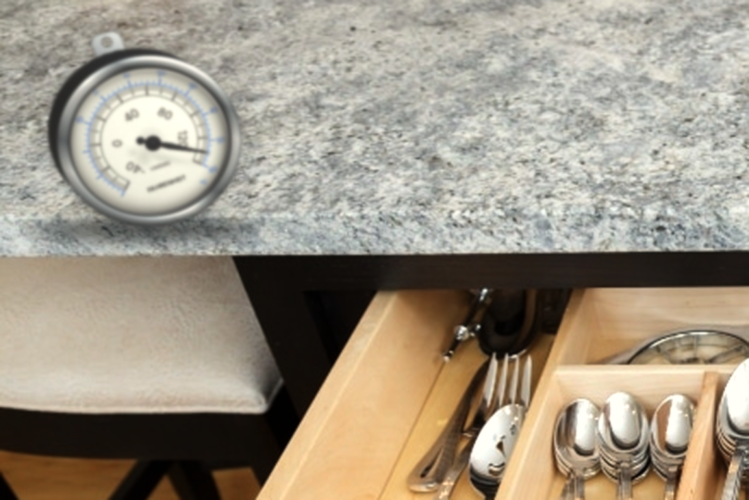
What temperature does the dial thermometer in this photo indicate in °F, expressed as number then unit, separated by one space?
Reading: 130 °F
